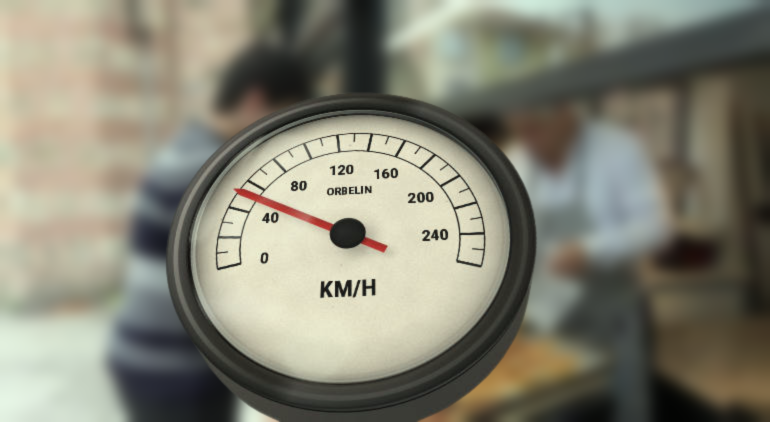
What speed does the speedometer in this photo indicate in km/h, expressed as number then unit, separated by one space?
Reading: 50 km/h
